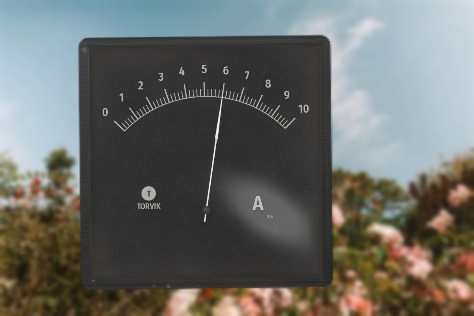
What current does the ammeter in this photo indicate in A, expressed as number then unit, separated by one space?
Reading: 6 A
